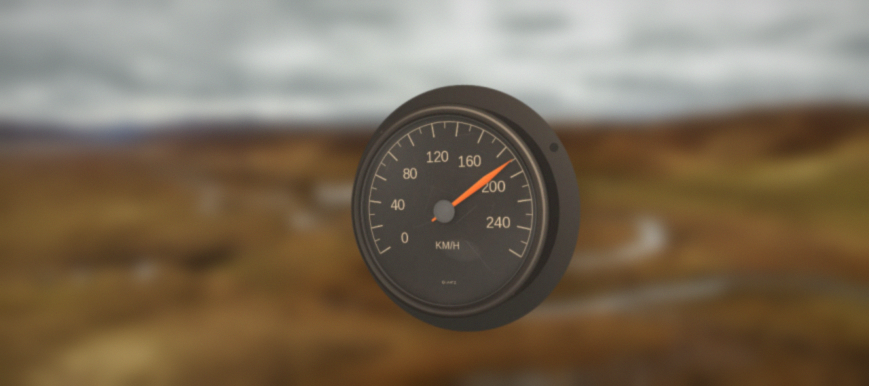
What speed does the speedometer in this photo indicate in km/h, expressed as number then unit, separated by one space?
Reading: 190 km/h
